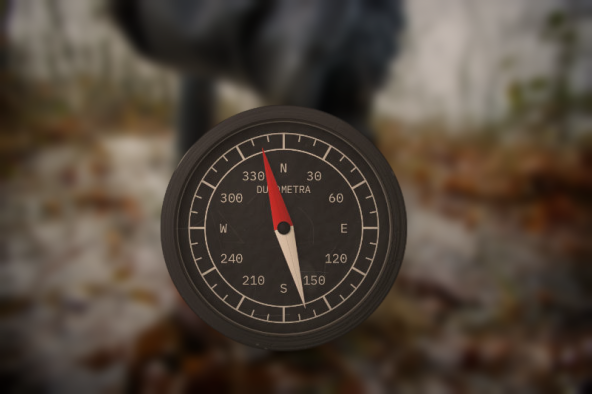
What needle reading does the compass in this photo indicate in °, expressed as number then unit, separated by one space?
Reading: 345 °
